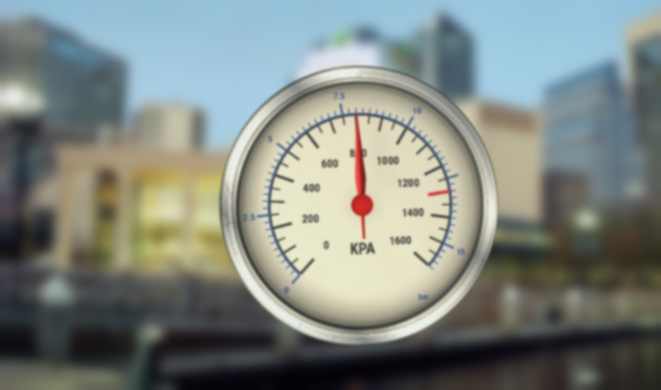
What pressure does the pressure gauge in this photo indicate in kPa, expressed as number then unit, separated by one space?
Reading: 800 kPa
